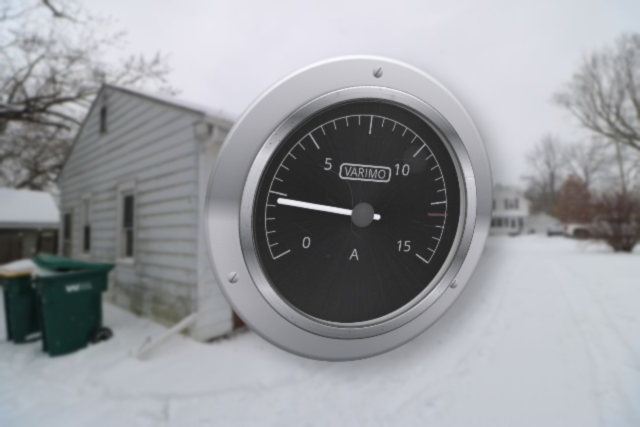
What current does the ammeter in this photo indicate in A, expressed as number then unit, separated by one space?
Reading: 2.25 A
